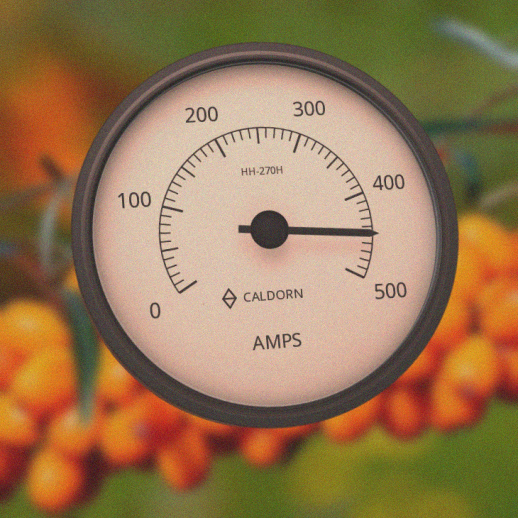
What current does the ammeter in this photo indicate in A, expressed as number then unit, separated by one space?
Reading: 450 A
